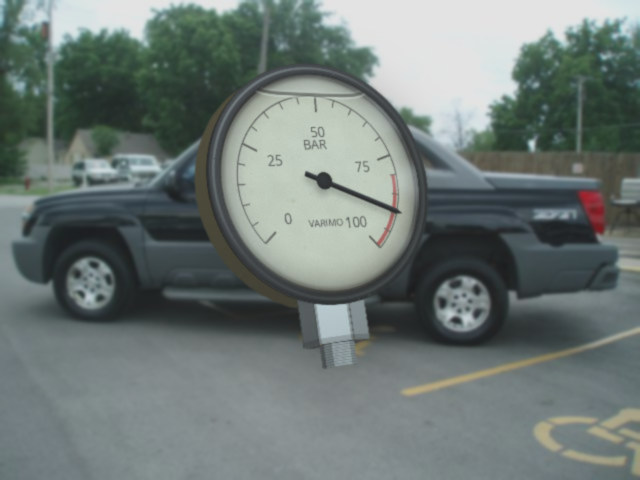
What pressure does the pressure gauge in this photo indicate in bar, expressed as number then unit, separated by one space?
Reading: 90 bar
